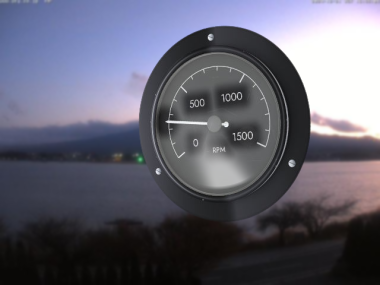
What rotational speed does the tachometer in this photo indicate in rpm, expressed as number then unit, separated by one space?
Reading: 250 rpm
